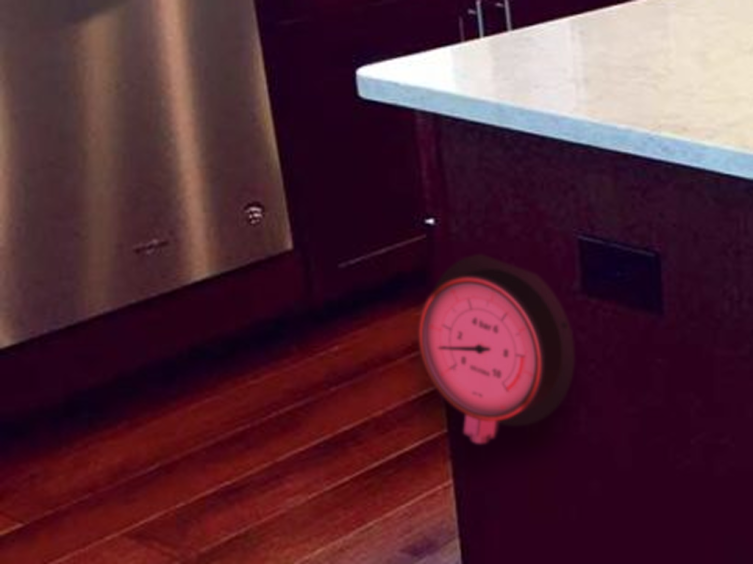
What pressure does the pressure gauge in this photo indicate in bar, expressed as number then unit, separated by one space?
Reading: 1 bar
